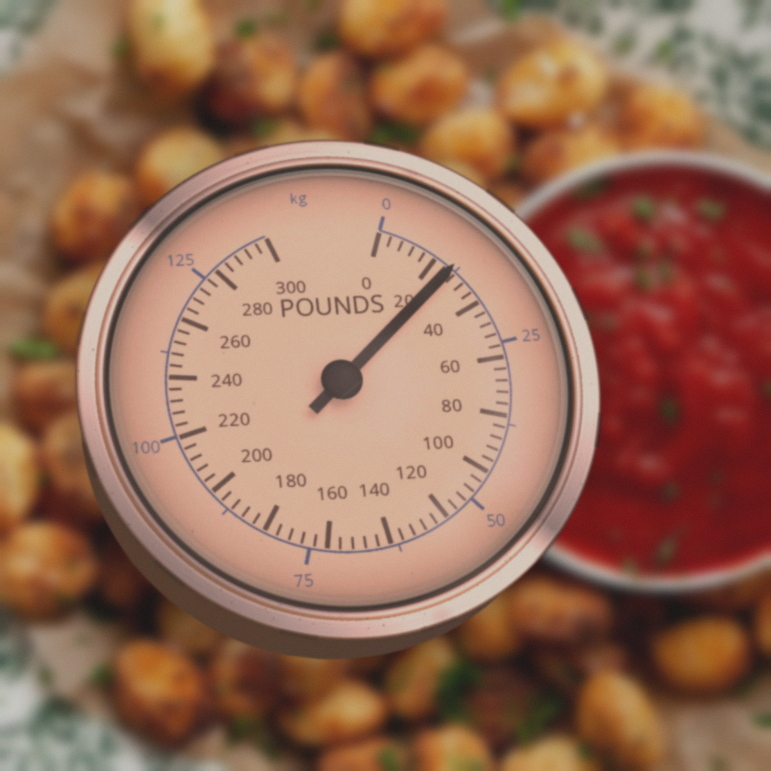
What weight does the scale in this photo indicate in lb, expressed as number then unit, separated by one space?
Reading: 26 lb
